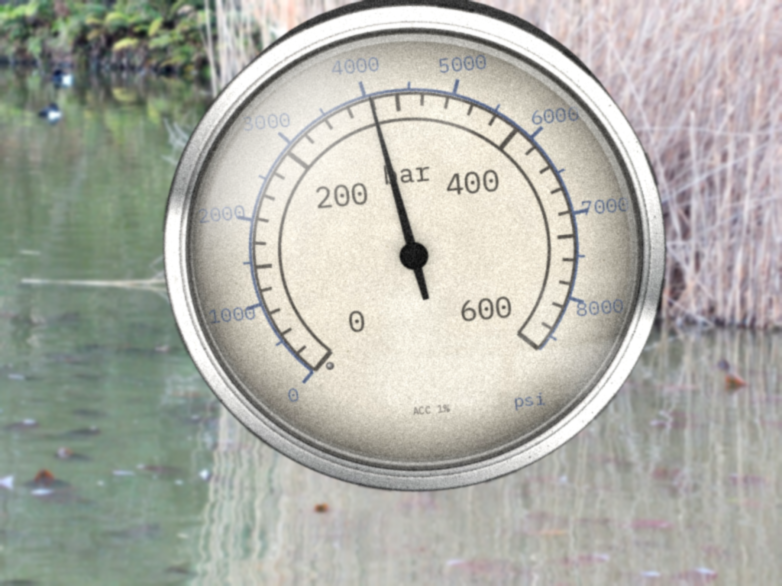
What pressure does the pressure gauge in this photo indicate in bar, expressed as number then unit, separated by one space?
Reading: 280 bar
